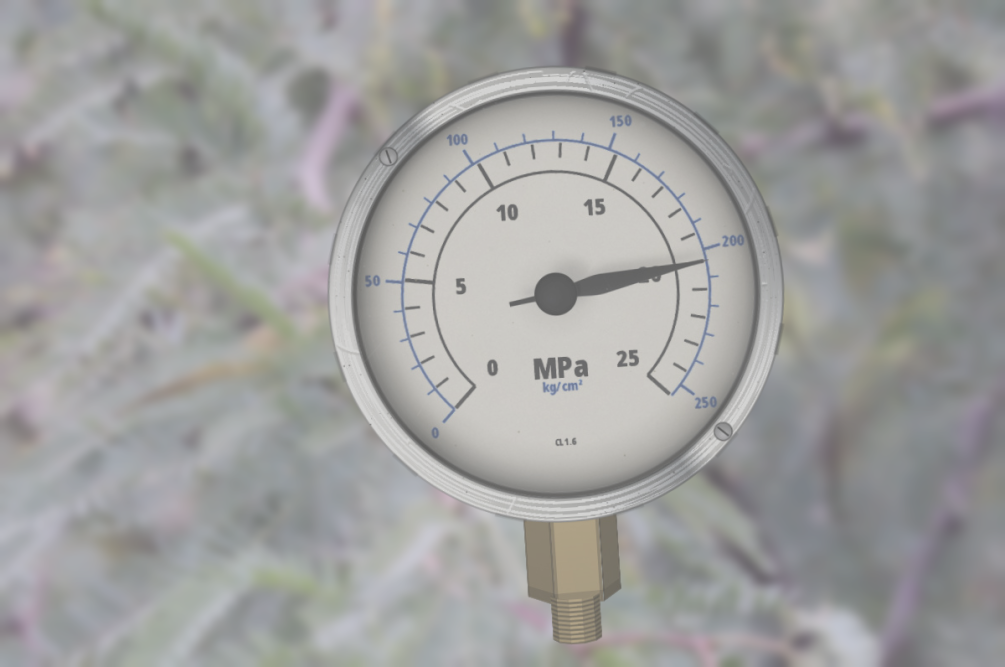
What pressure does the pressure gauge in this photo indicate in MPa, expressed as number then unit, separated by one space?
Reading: 20 MPa
